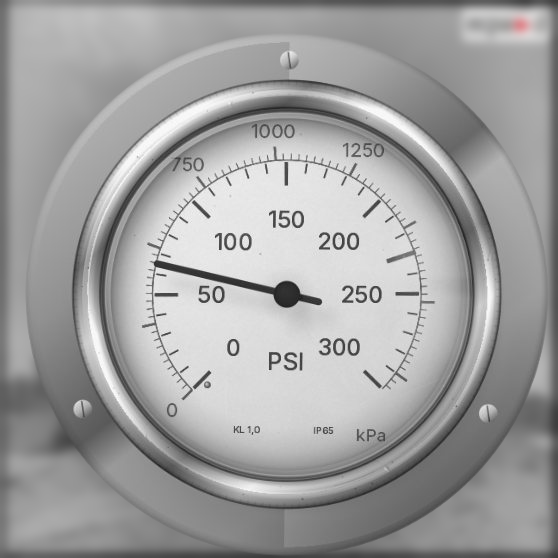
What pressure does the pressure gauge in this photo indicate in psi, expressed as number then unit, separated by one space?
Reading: 65 psi
